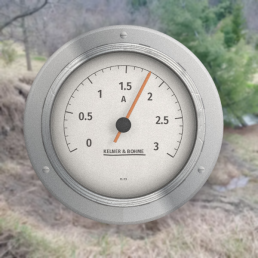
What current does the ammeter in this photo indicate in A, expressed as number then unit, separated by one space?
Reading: 1.8 A
